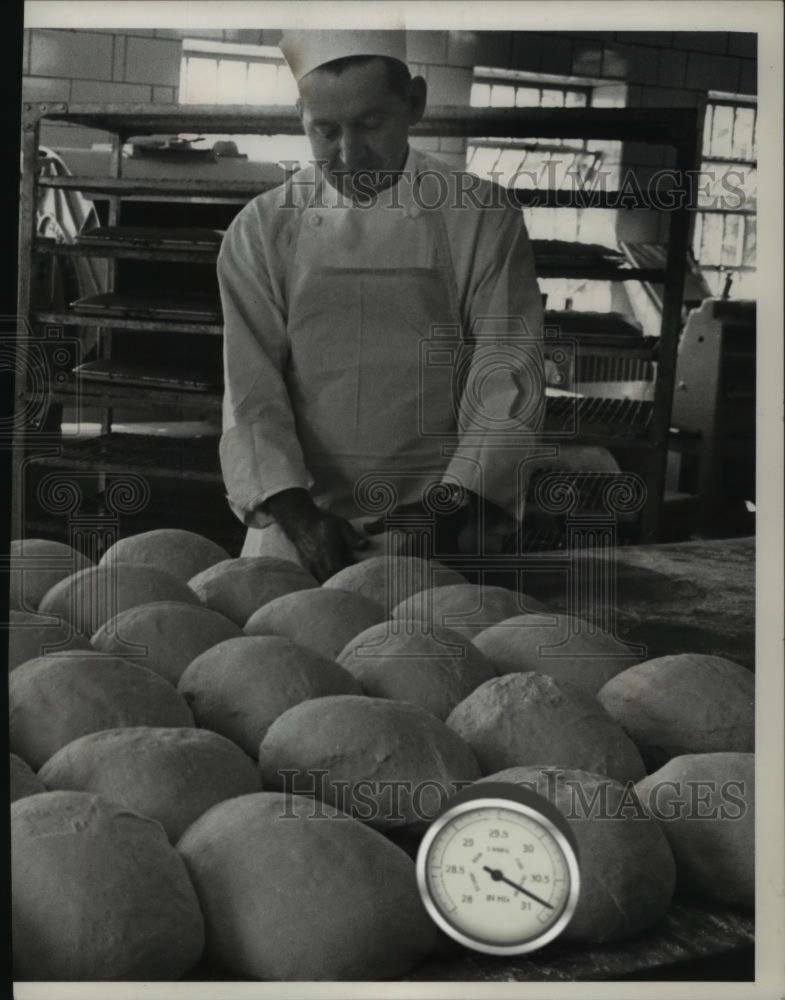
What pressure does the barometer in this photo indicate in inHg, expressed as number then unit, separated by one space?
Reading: 30.8 inHg
